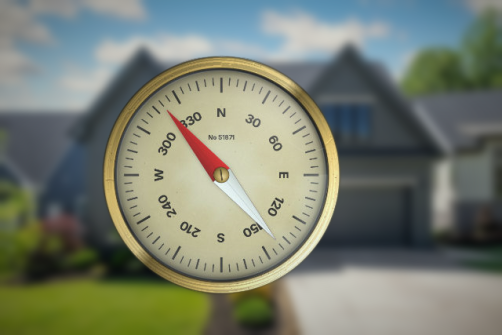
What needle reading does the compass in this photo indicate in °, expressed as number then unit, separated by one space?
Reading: 320 °
